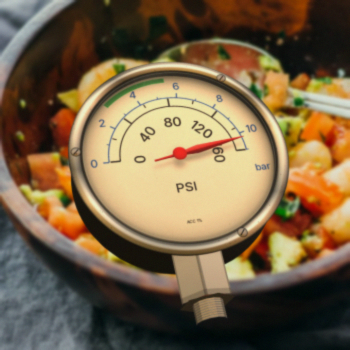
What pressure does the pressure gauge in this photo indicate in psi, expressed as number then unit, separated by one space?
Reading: 150 psi
